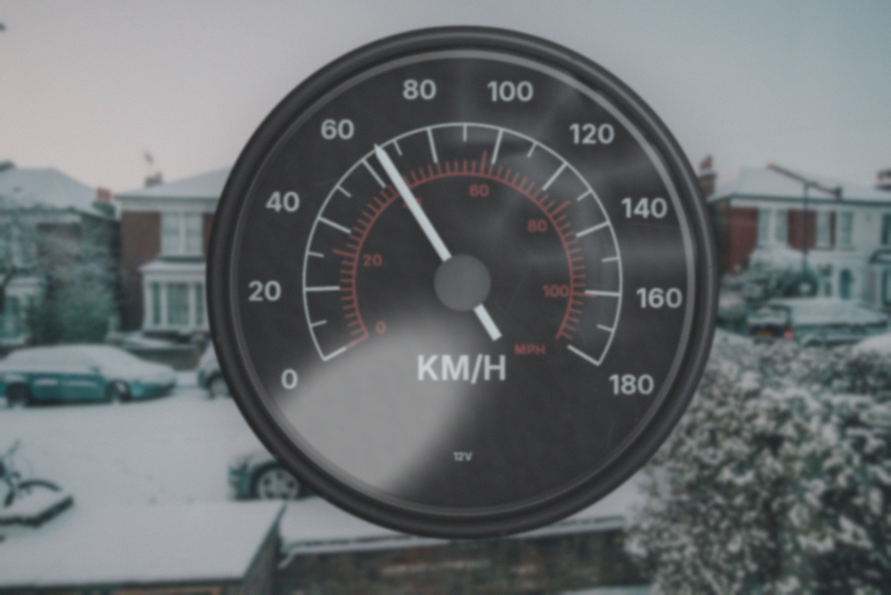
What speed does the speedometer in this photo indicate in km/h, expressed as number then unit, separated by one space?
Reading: 65 km/h
